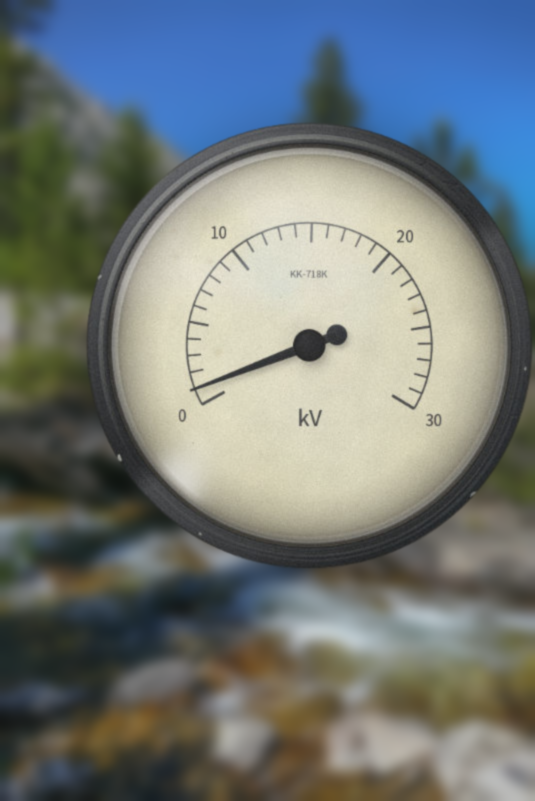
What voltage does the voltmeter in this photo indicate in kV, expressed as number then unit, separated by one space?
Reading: 1 kV
